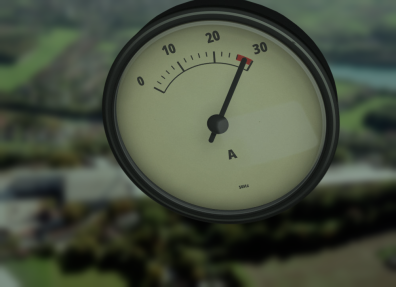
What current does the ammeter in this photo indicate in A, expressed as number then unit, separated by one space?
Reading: 28 A
